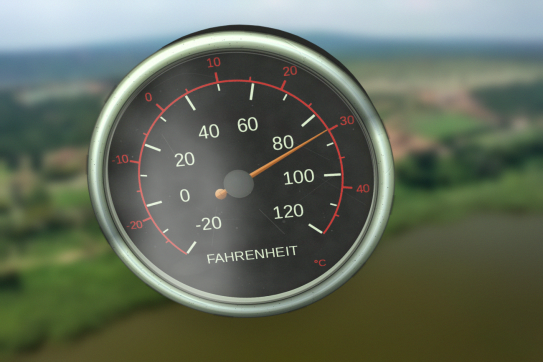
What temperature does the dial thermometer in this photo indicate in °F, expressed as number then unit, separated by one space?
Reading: 85 °F
